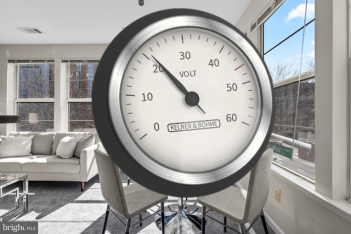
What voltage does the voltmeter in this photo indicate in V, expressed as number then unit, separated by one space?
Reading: 21 V
